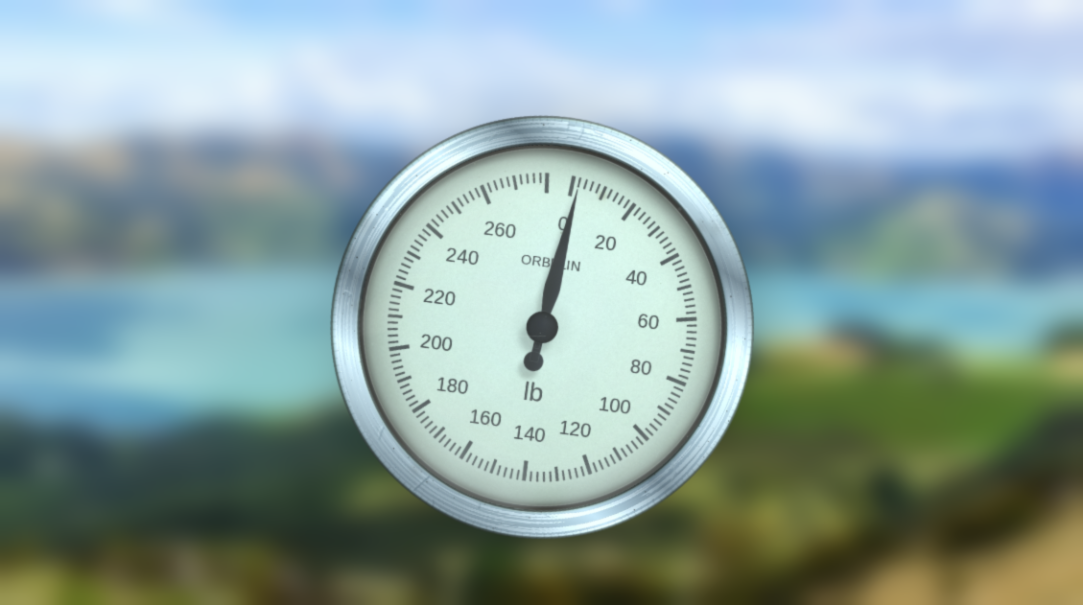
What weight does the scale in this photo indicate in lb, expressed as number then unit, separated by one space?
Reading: 2 lb
